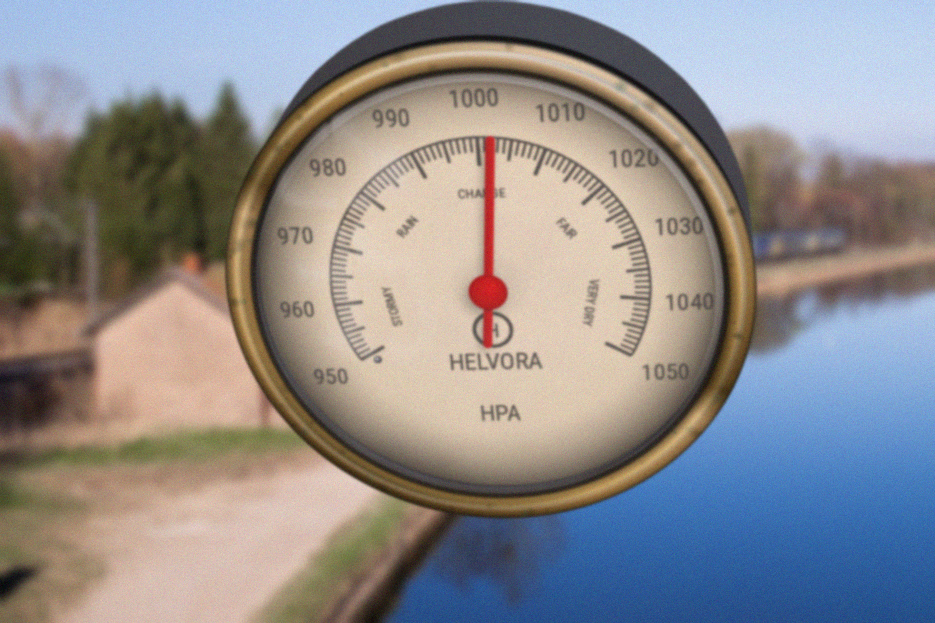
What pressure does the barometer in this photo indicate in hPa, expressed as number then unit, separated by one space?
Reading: 1002 hPa
